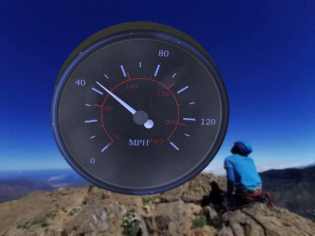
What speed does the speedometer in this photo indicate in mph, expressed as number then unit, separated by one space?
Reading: 45 mph
